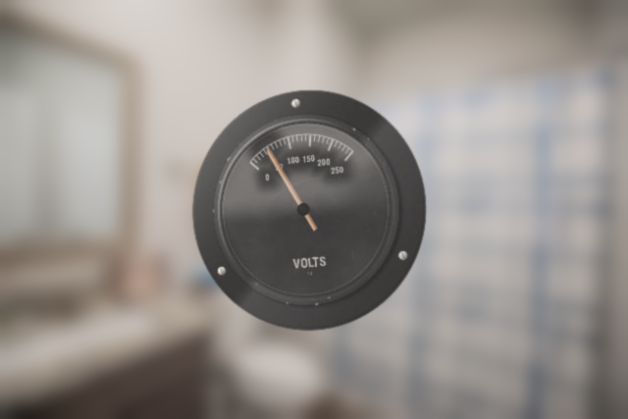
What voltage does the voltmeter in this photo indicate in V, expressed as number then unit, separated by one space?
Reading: 50 V
